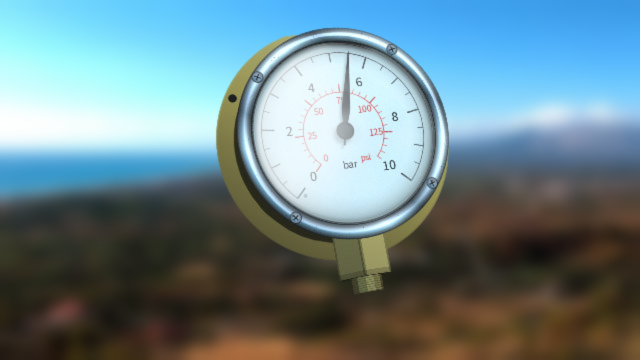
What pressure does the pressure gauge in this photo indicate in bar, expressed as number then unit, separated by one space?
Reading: 5.5 bar
